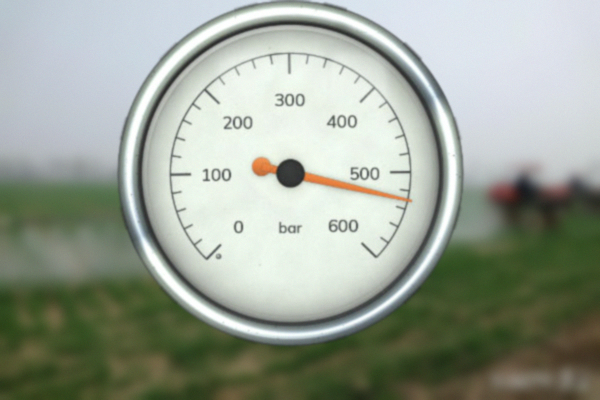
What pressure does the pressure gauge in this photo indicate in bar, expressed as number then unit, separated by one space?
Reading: 530 bar
